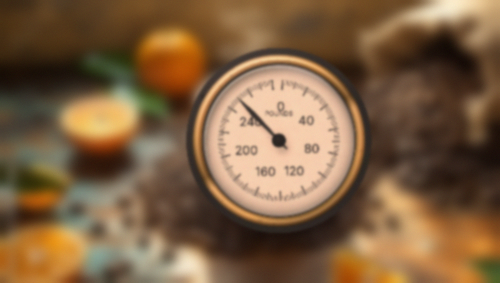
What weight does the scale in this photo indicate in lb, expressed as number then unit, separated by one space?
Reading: 250 lb
